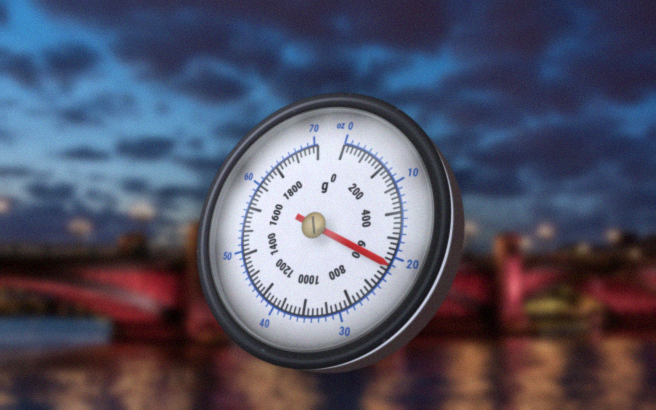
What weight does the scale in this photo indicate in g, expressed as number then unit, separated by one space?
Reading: 600 g
